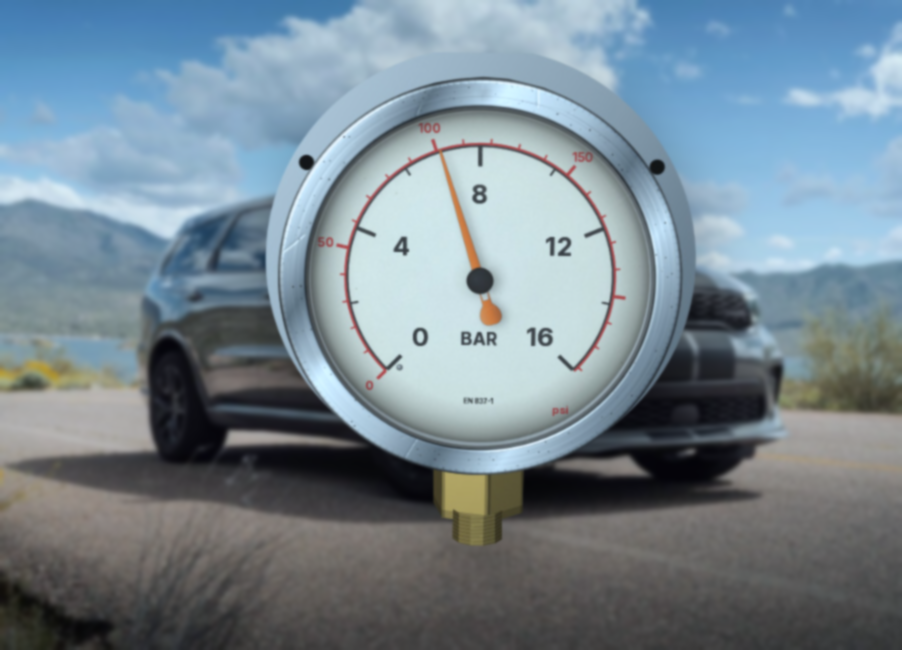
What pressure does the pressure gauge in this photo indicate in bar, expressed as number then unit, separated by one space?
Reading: 7 bar
